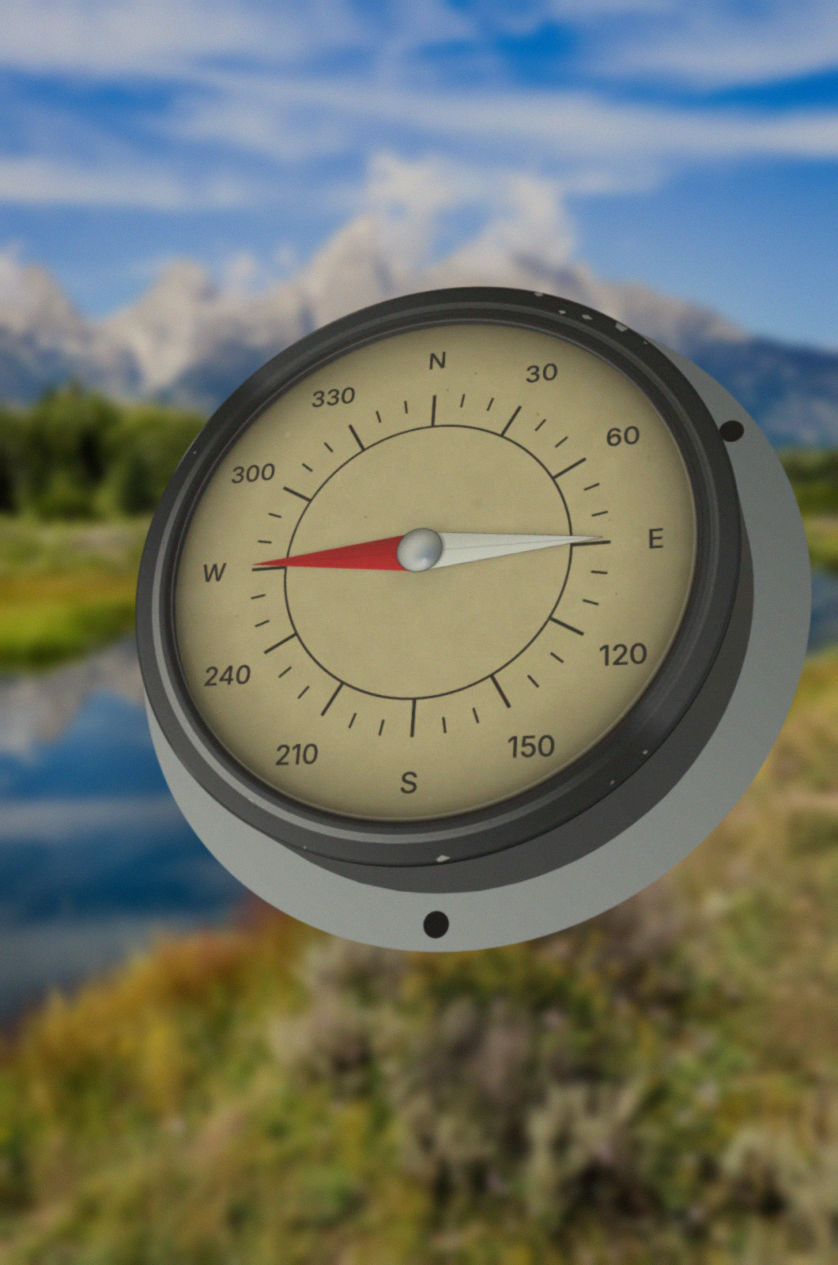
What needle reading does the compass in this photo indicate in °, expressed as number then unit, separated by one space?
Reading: 270 °
